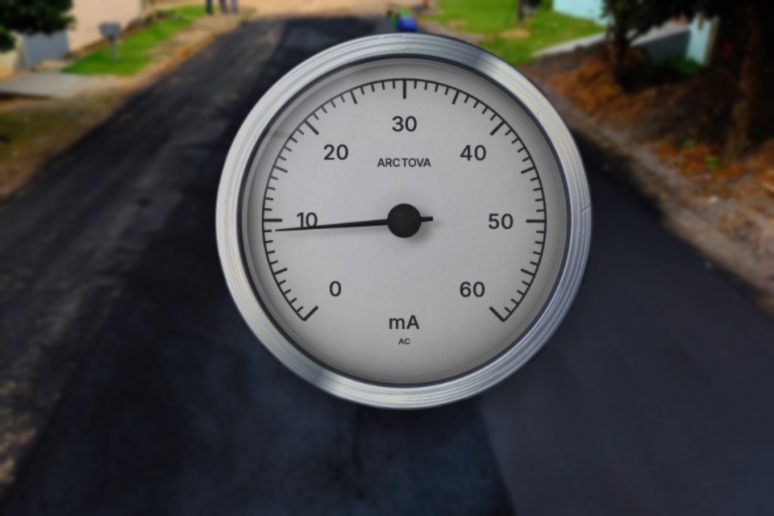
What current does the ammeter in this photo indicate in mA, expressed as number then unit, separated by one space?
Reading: 9 mA
